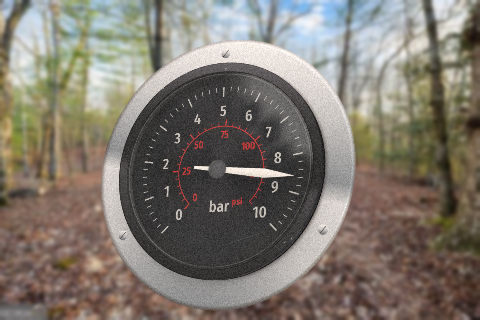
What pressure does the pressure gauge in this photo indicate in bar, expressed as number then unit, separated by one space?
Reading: 8.6 bar
